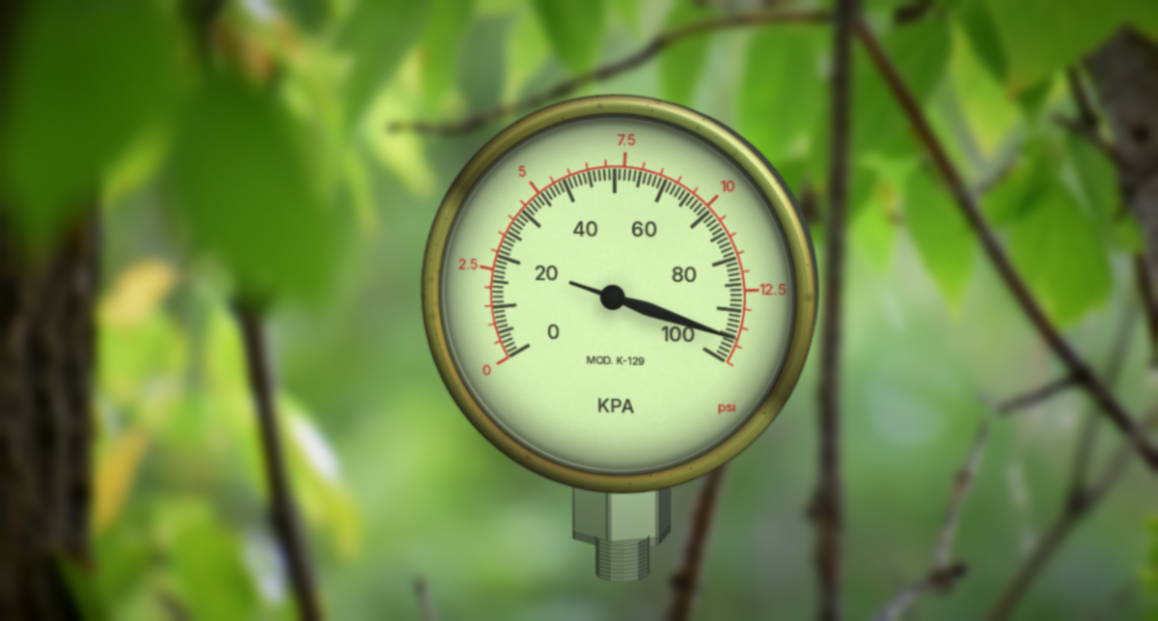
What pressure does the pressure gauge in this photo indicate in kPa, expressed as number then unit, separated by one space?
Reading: 95 kPa
